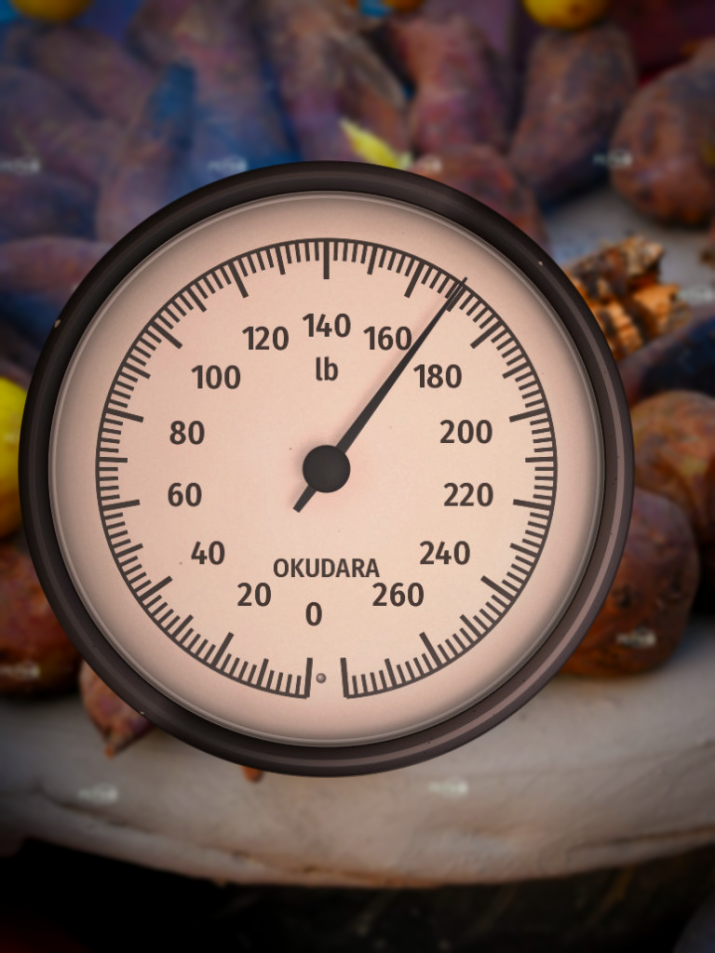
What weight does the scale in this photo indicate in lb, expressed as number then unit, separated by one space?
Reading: 169 lb
